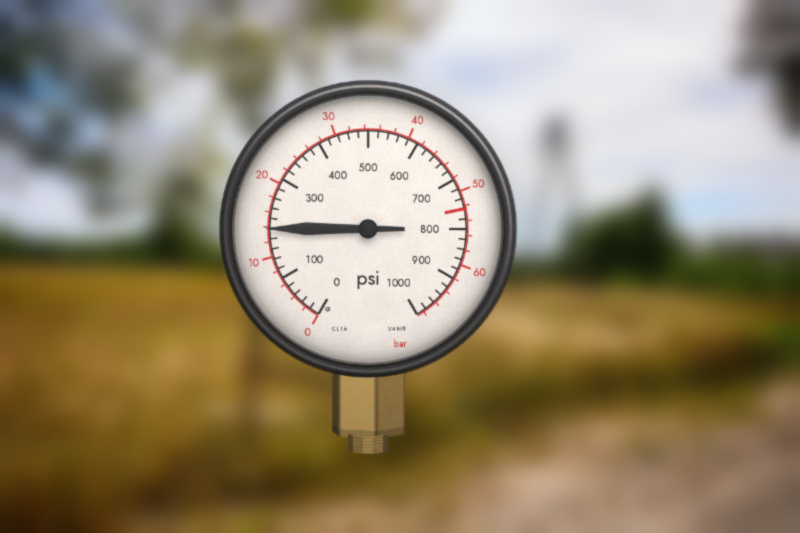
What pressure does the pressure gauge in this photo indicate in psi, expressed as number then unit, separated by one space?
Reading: 200 psi
